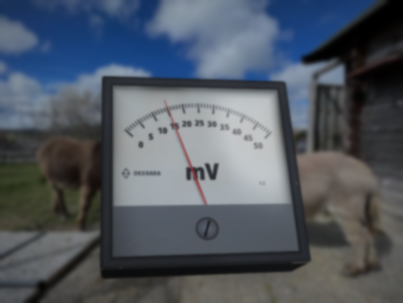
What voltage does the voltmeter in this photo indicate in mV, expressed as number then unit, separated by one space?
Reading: 15 mV
